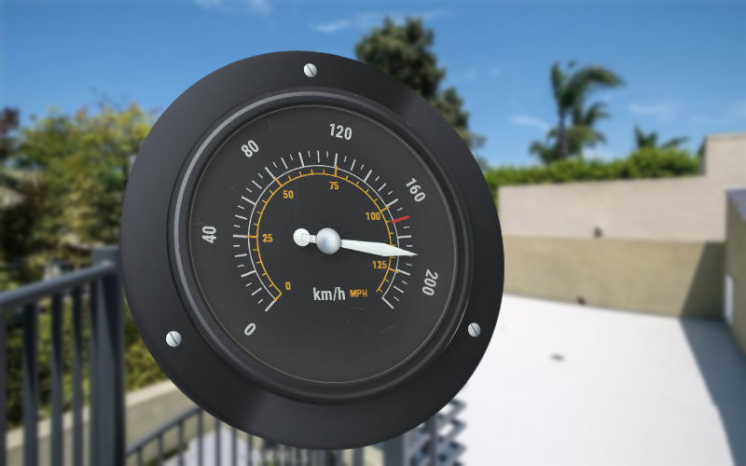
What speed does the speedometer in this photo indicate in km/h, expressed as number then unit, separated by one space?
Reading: 190 km/h
